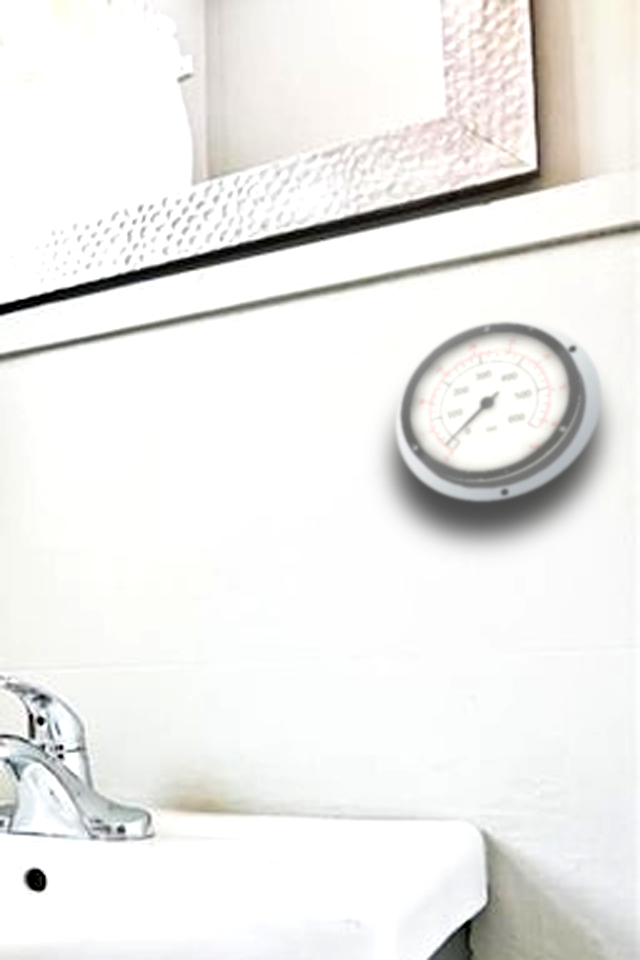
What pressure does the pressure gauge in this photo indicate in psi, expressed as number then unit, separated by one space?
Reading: 20 psi
